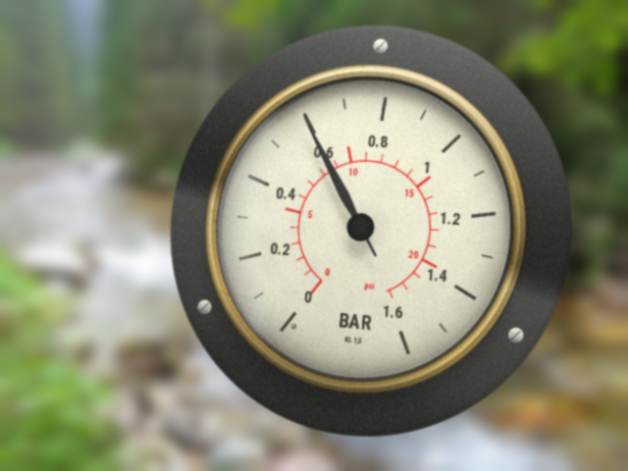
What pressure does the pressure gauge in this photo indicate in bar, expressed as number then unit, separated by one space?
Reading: 0.6 bar
